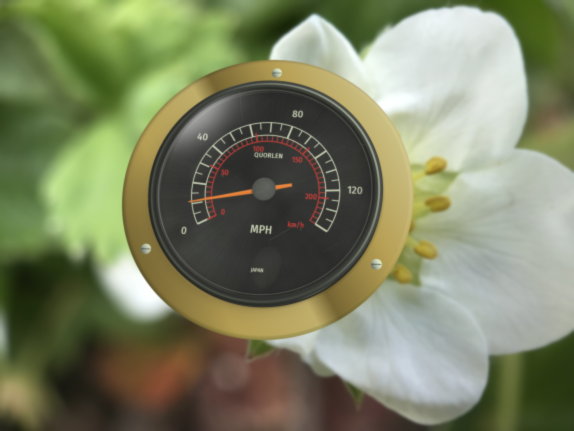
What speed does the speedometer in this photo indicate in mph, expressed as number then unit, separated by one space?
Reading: 10 mph
